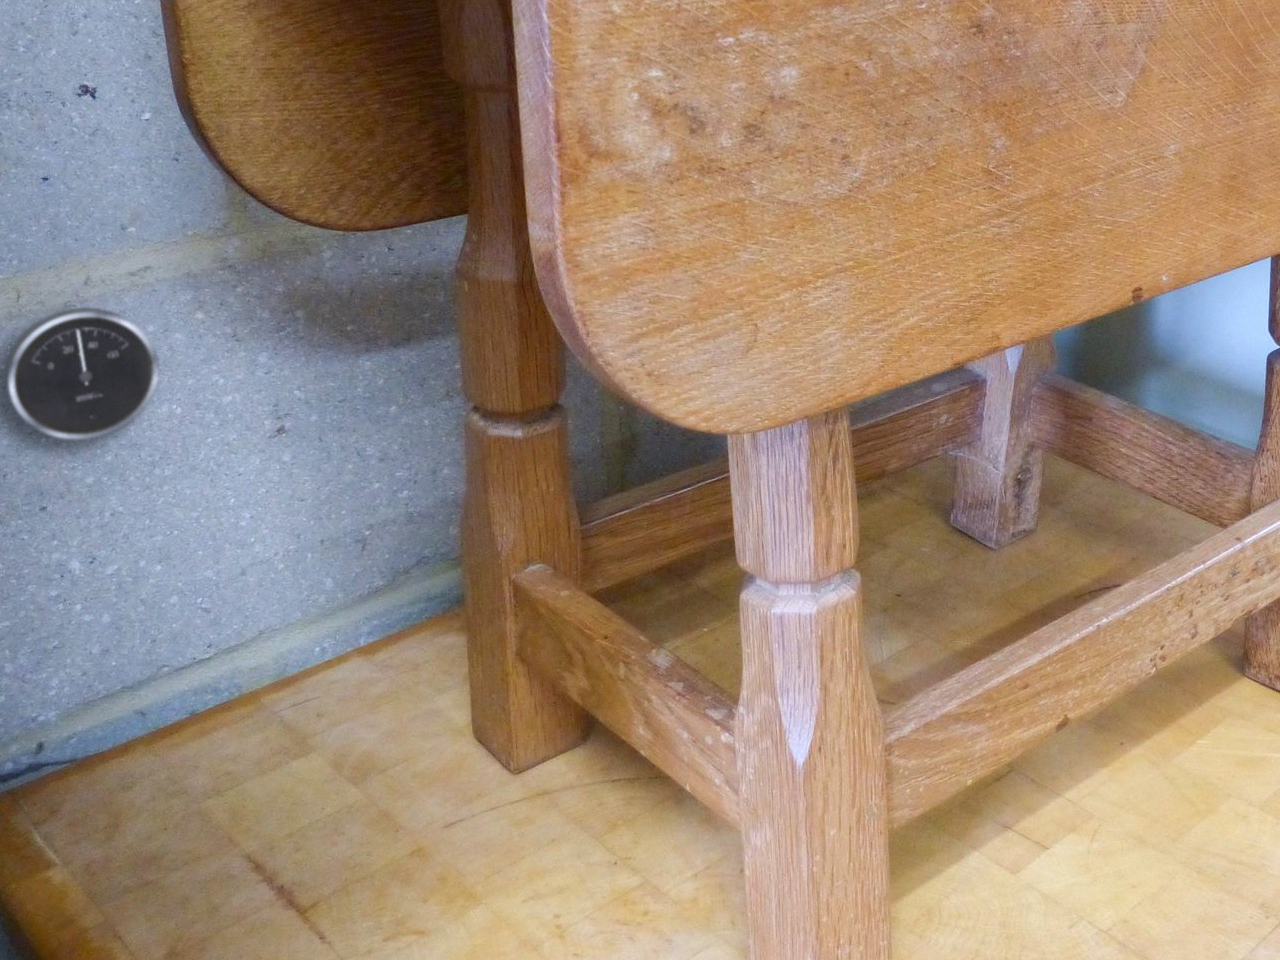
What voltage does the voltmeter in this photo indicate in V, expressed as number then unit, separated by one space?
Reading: 30 V
